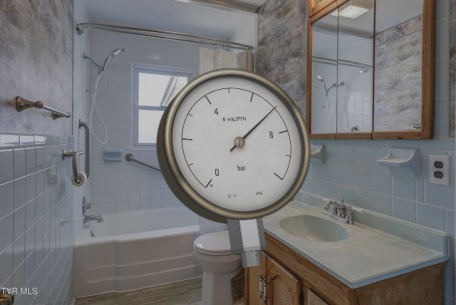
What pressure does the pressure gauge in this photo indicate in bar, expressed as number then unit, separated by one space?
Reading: 7 bar
